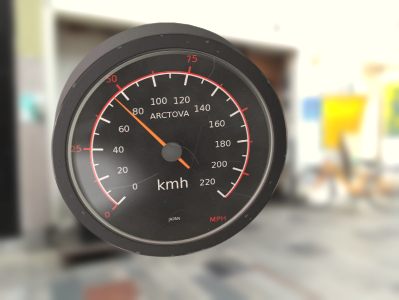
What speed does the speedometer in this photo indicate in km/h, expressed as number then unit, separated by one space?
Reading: 75 km/h
